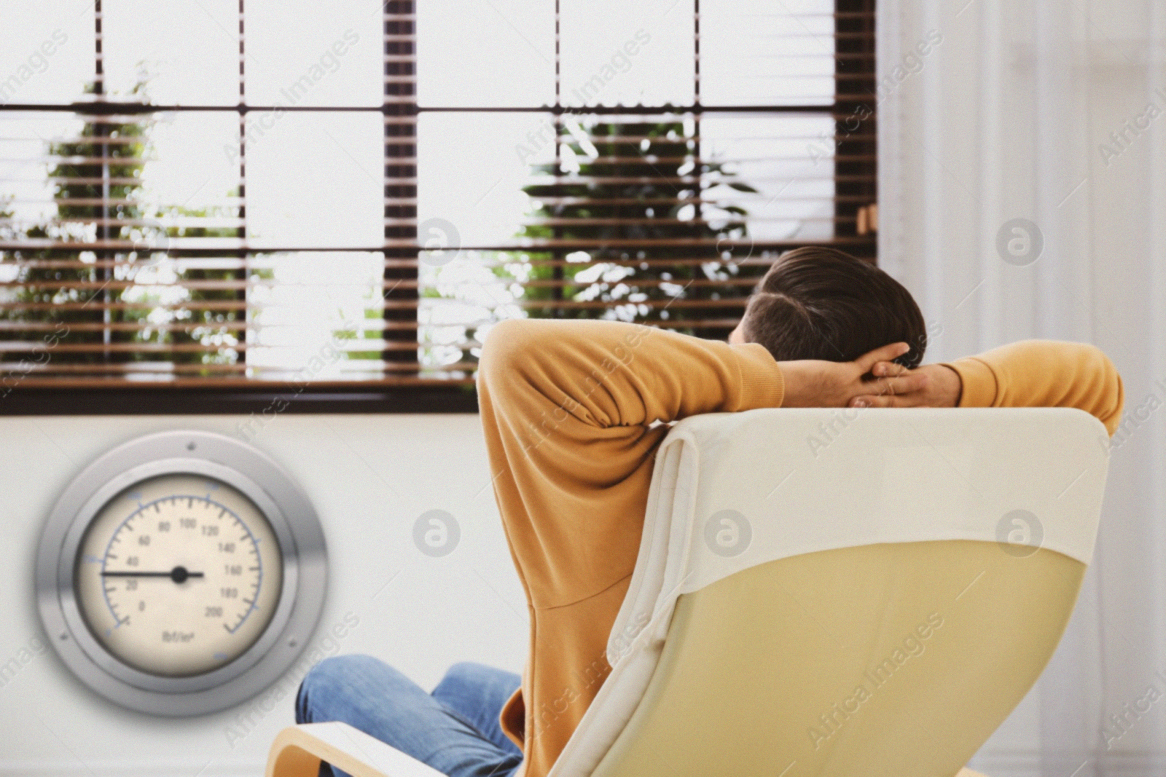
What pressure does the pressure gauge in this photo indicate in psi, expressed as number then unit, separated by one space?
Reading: 30 psi
